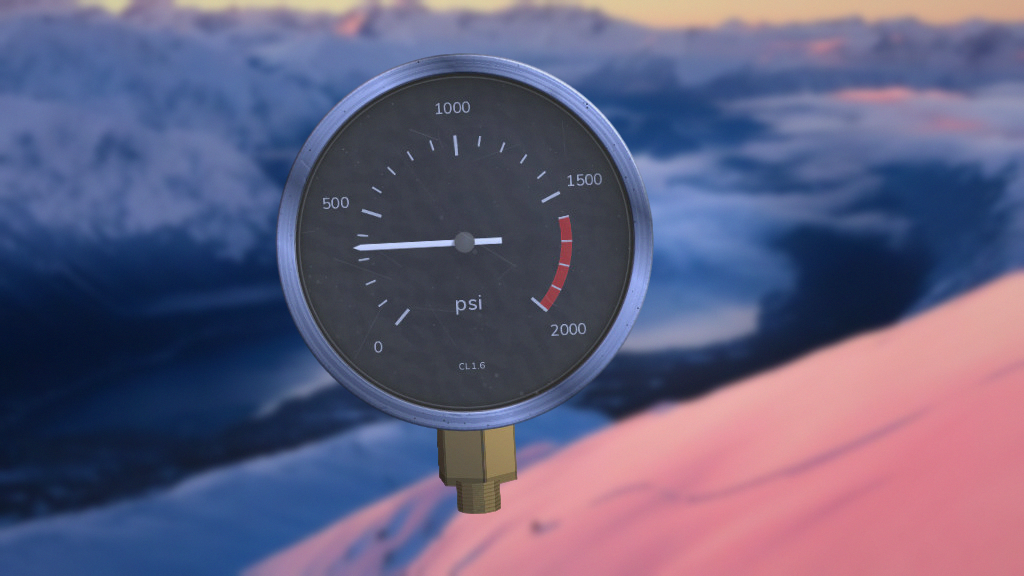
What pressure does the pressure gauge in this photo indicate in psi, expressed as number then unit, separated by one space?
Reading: 350 psi
